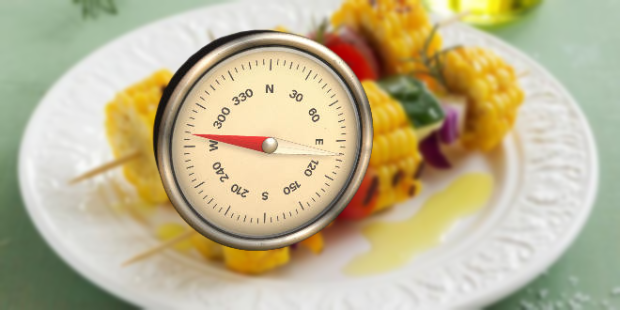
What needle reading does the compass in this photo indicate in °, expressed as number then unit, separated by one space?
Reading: 280 °
